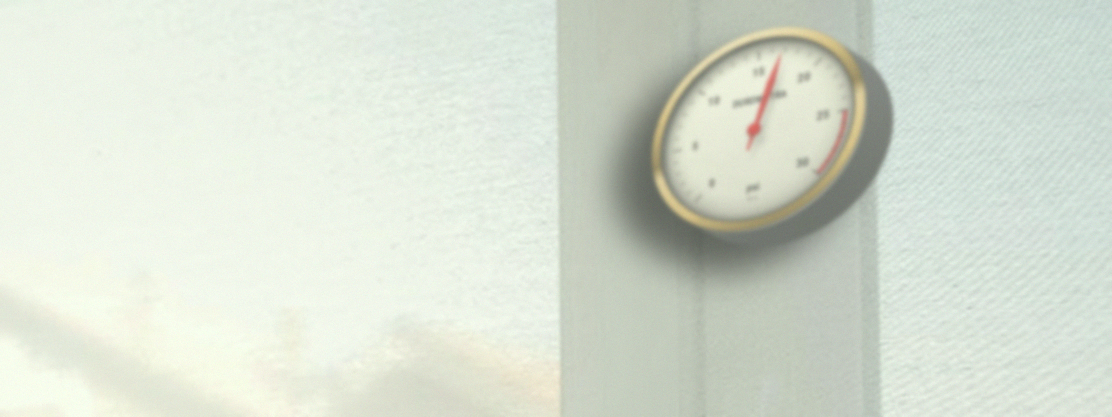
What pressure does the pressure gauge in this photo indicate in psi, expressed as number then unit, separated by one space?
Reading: 17 psi
